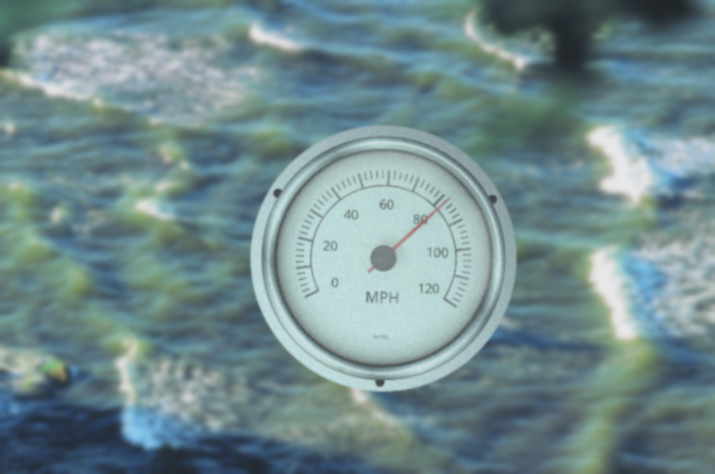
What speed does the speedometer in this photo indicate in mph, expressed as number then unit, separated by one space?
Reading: 82 mph
